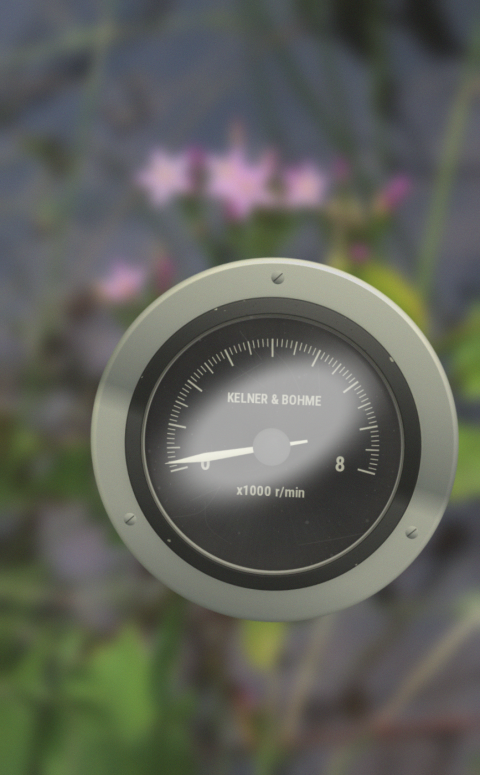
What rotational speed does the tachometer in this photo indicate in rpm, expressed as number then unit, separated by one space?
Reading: 200 rpm
